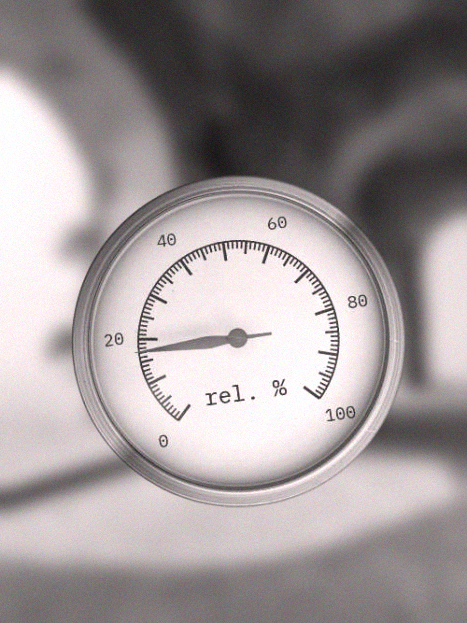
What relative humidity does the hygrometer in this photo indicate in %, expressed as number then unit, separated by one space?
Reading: 17 %
